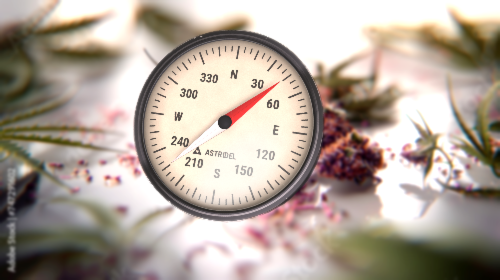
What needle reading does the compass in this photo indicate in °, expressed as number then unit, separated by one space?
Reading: 45 °
